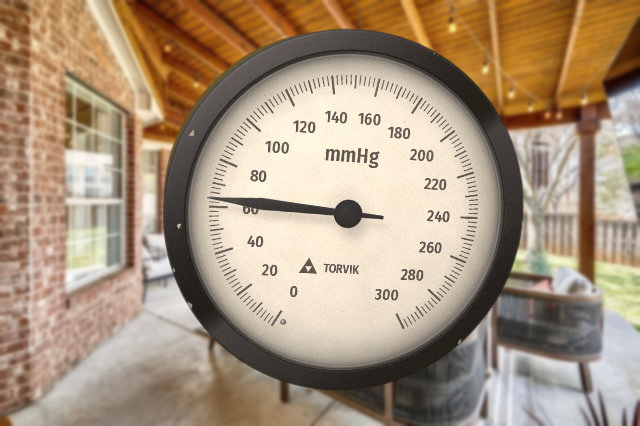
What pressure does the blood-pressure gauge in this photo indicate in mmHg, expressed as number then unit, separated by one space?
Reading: 64 mmHg
